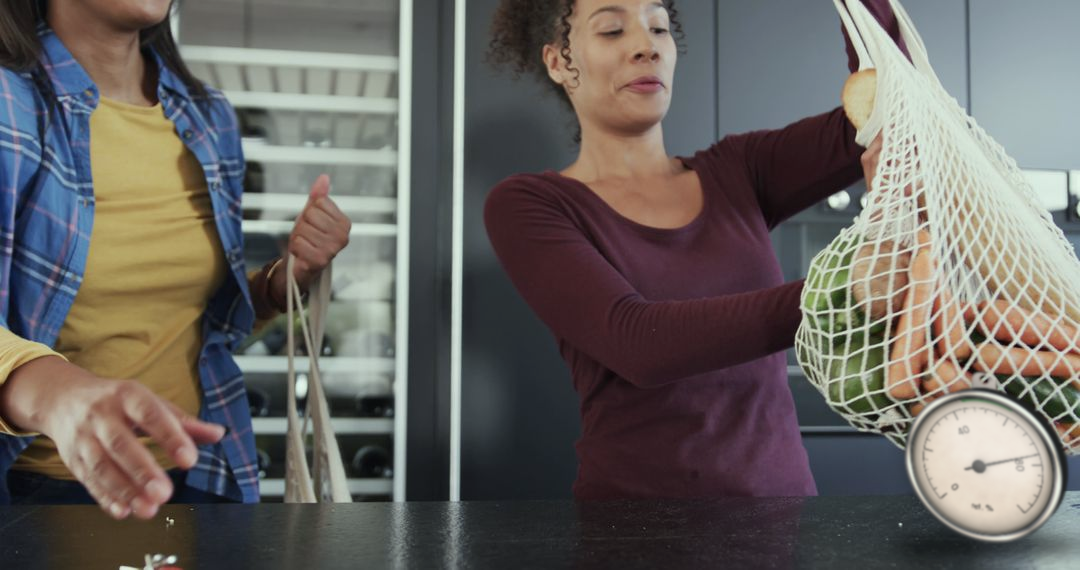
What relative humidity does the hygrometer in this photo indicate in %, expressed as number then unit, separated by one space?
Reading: 76 %
